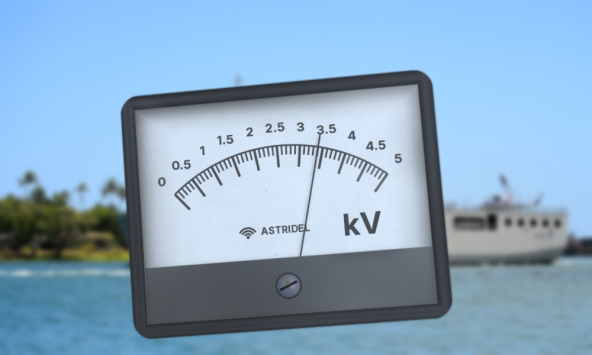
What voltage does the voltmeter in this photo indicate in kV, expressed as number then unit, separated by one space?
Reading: 3.4 kV
